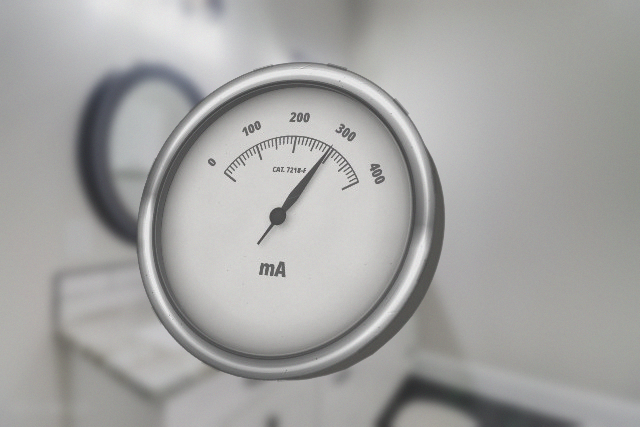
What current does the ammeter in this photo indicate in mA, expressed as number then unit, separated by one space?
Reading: 300 mA
